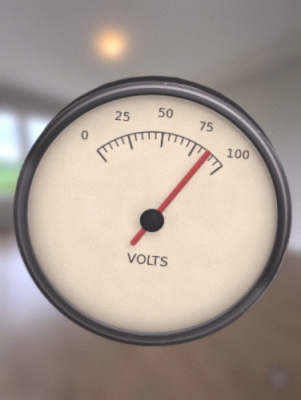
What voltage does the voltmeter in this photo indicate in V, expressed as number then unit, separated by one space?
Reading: 85 V
